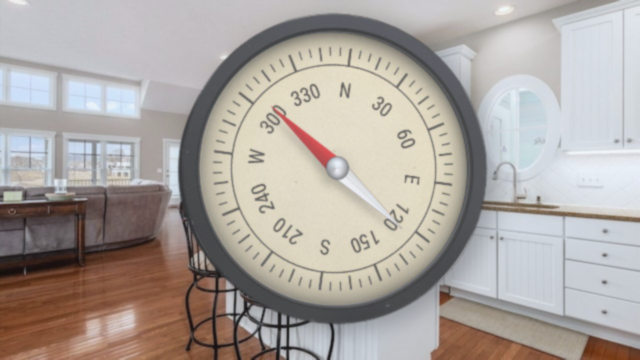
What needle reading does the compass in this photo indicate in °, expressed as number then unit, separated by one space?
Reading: 305 °
